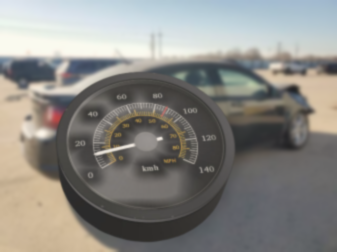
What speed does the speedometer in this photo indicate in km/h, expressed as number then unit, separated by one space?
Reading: 10 km/h
